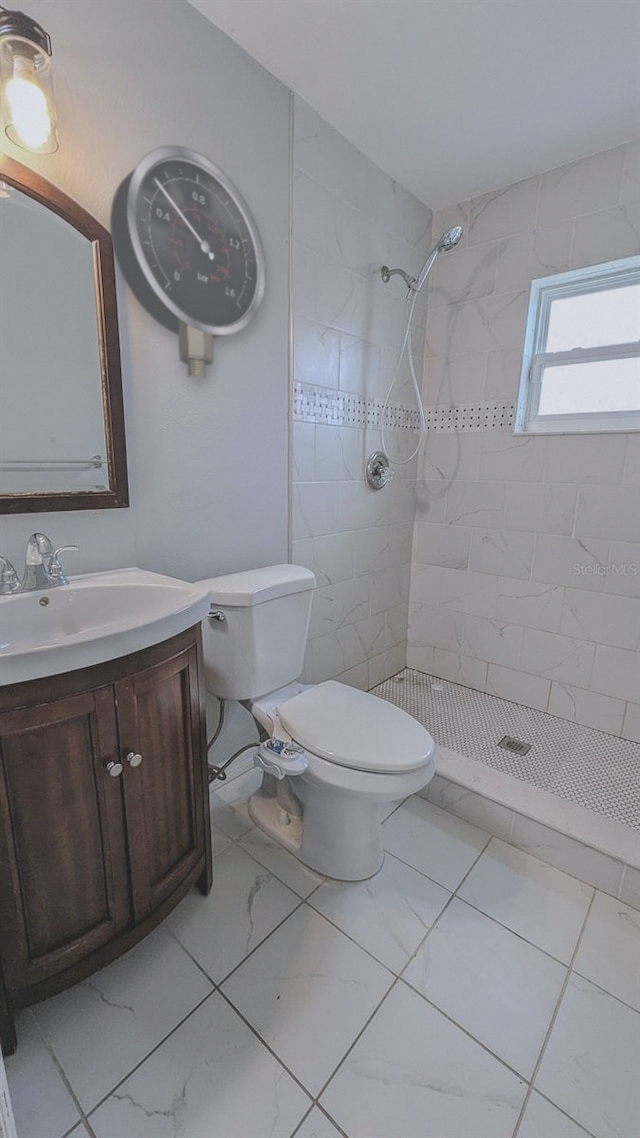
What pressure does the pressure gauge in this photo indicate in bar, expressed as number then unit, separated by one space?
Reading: 0.5 bar
